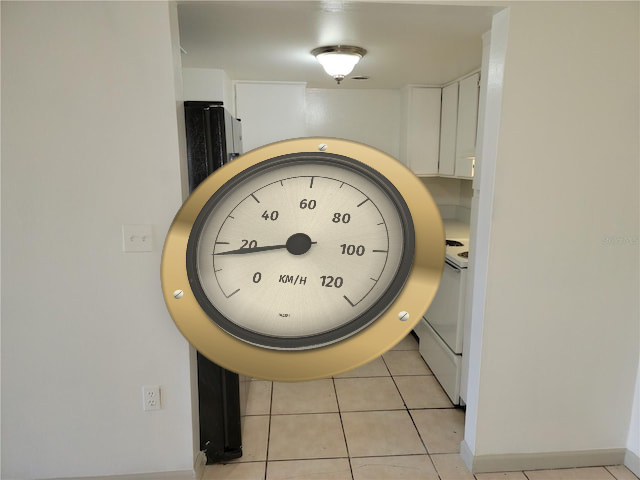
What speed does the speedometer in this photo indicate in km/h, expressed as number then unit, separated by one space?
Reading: 15 km/h
